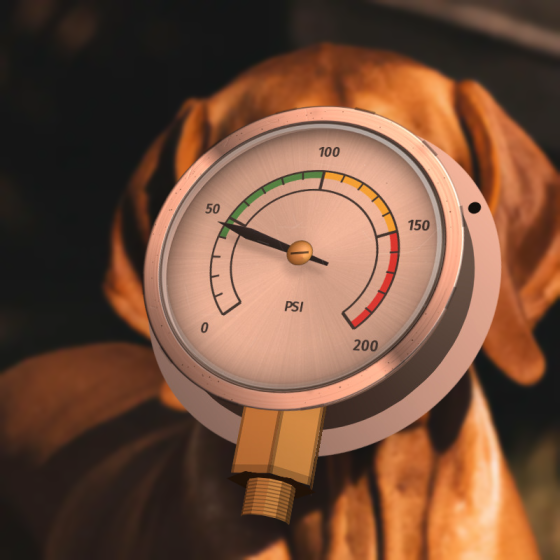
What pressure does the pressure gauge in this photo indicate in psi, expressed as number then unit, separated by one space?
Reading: 45 psi
